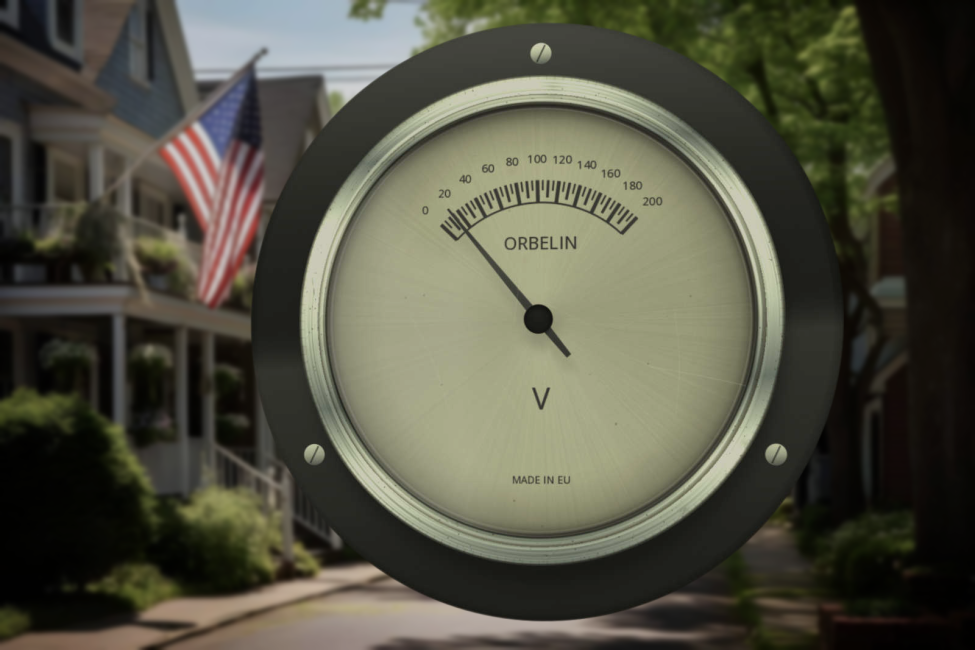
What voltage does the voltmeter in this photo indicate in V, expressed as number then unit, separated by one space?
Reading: 15 V
